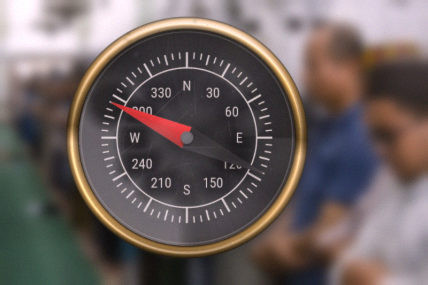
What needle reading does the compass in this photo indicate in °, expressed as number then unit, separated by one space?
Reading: 295 °
